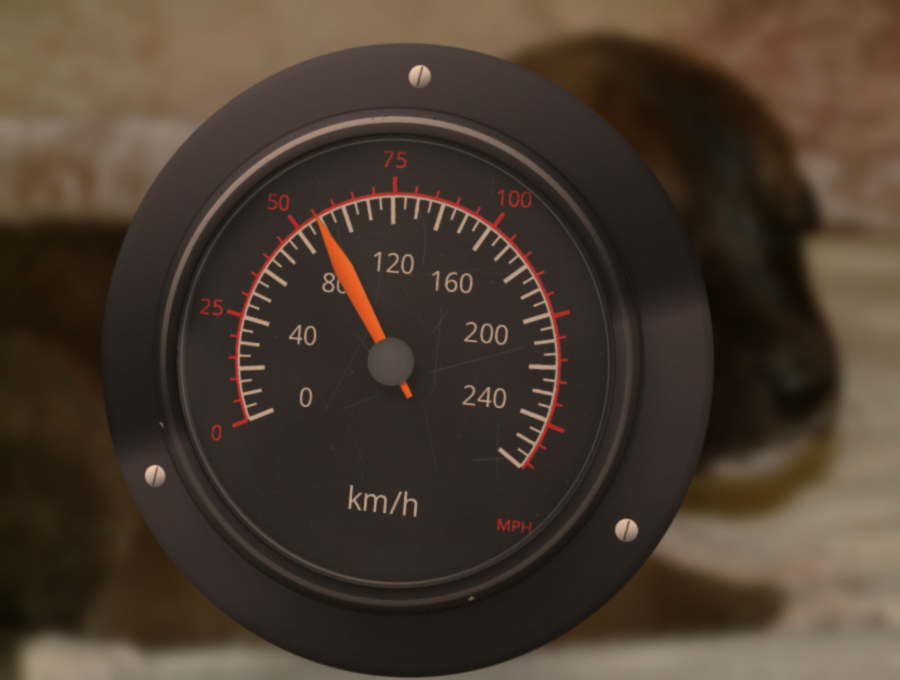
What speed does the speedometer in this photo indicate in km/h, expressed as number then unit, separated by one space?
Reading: 90 km/h
